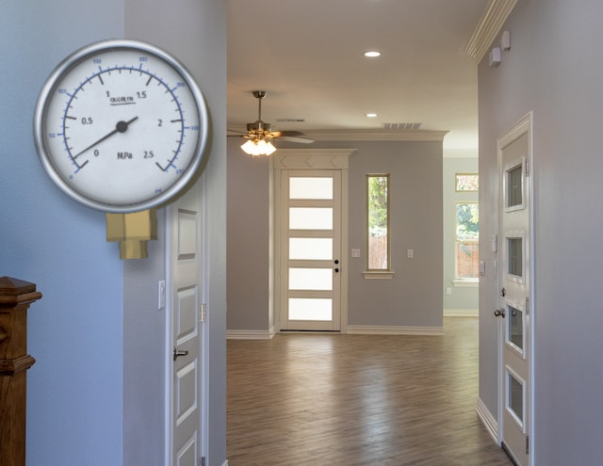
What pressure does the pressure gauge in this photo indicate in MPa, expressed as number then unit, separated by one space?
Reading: 0.1 MPa
